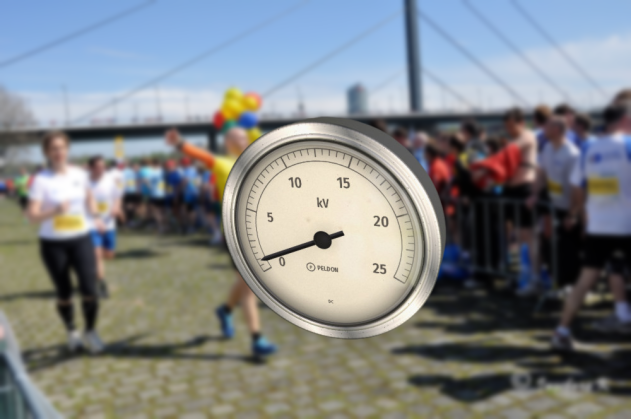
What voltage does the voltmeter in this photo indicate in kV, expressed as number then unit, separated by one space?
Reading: 1 kV
